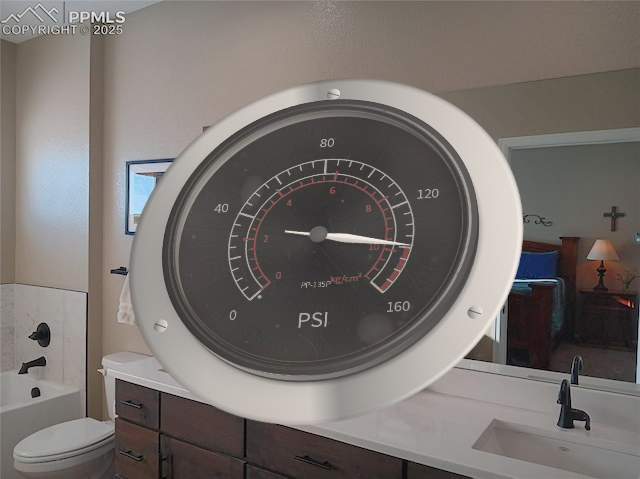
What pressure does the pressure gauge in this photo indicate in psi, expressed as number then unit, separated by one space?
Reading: 140 psi
